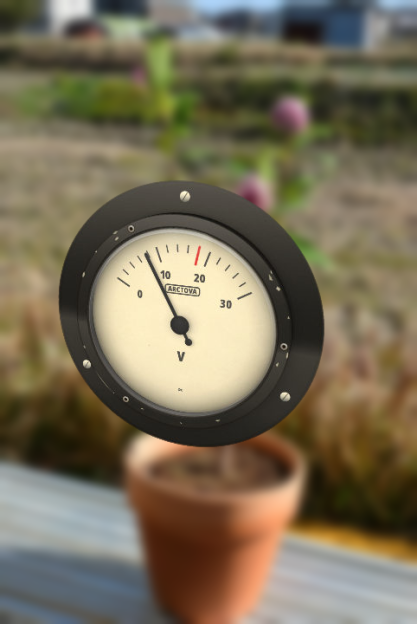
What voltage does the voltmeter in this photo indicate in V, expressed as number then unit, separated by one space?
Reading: 8 V
